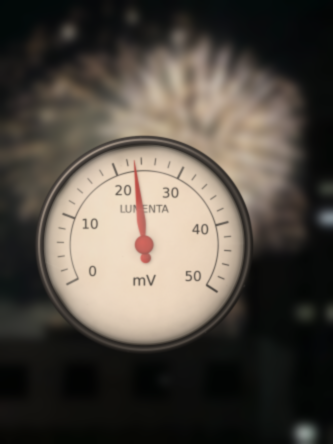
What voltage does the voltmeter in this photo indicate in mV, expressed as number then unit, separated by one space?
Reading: 23 mV
